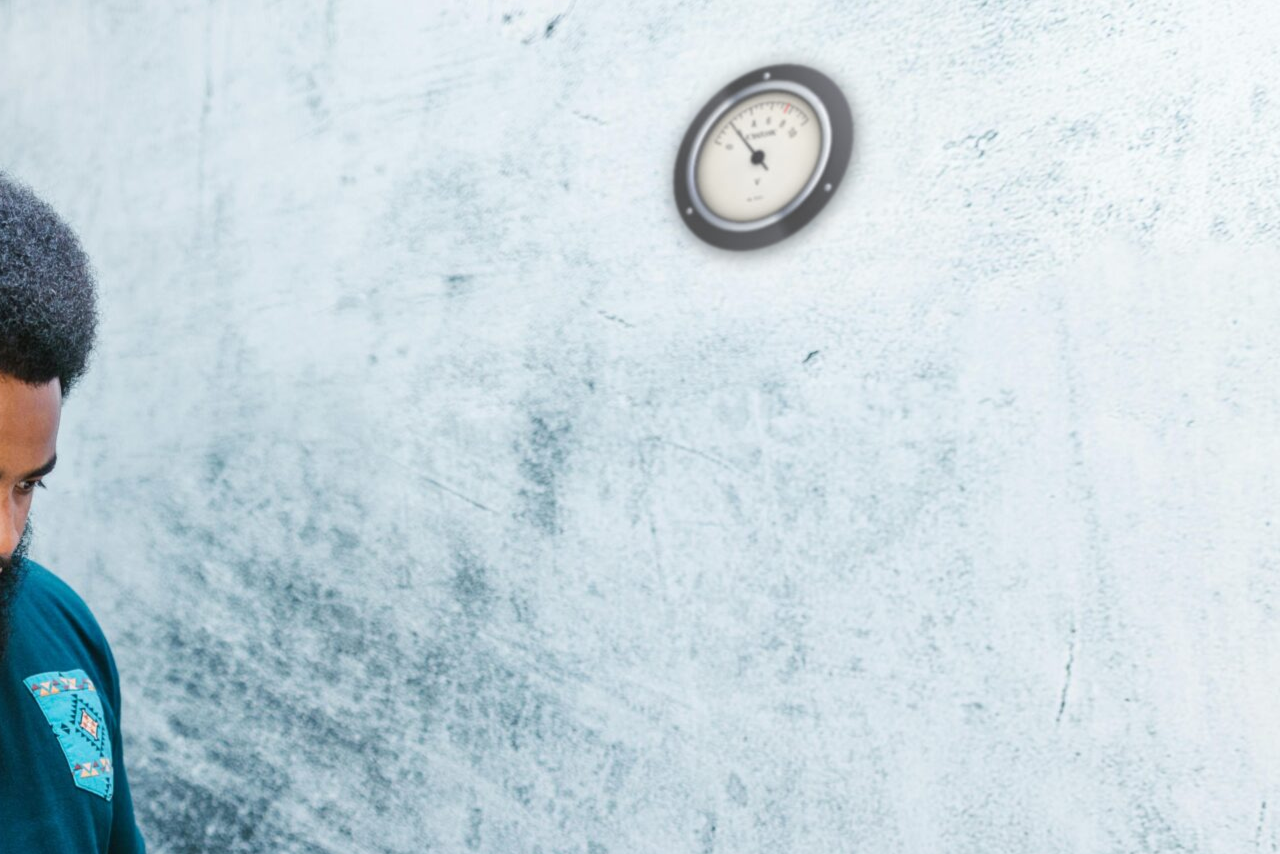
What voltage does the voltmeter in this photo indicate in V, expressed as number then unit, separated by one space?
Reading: 2 V
